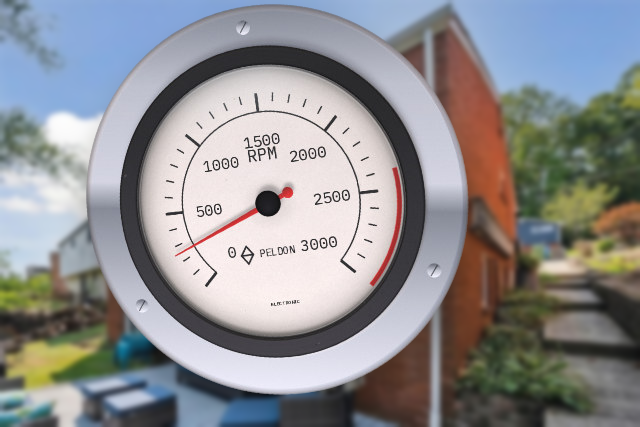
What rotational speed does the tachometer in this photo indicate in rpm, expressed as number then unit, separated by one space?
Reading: 250 rpm
